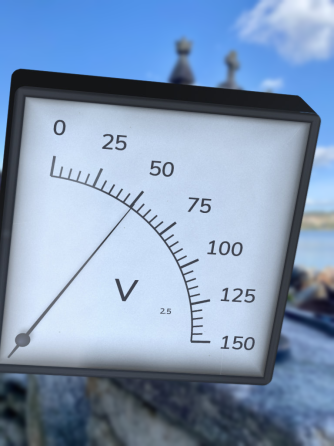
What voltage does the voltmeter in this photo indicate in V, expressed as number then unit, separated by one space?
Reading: 50 V
